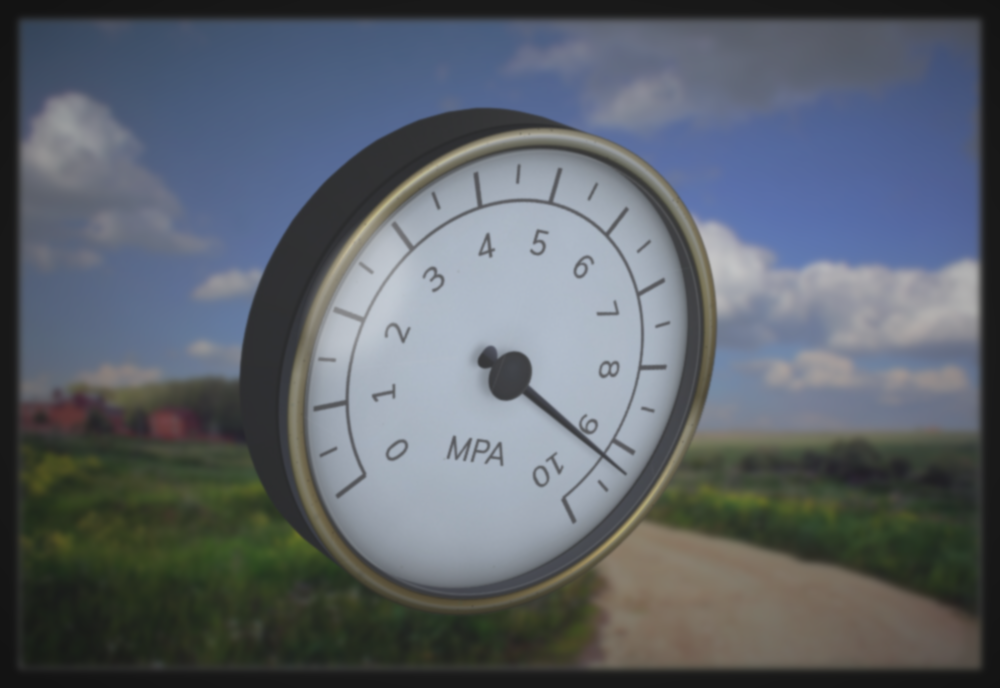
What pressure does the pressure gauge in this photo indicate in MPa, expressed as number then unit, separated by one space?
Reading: 9.25 MPa
